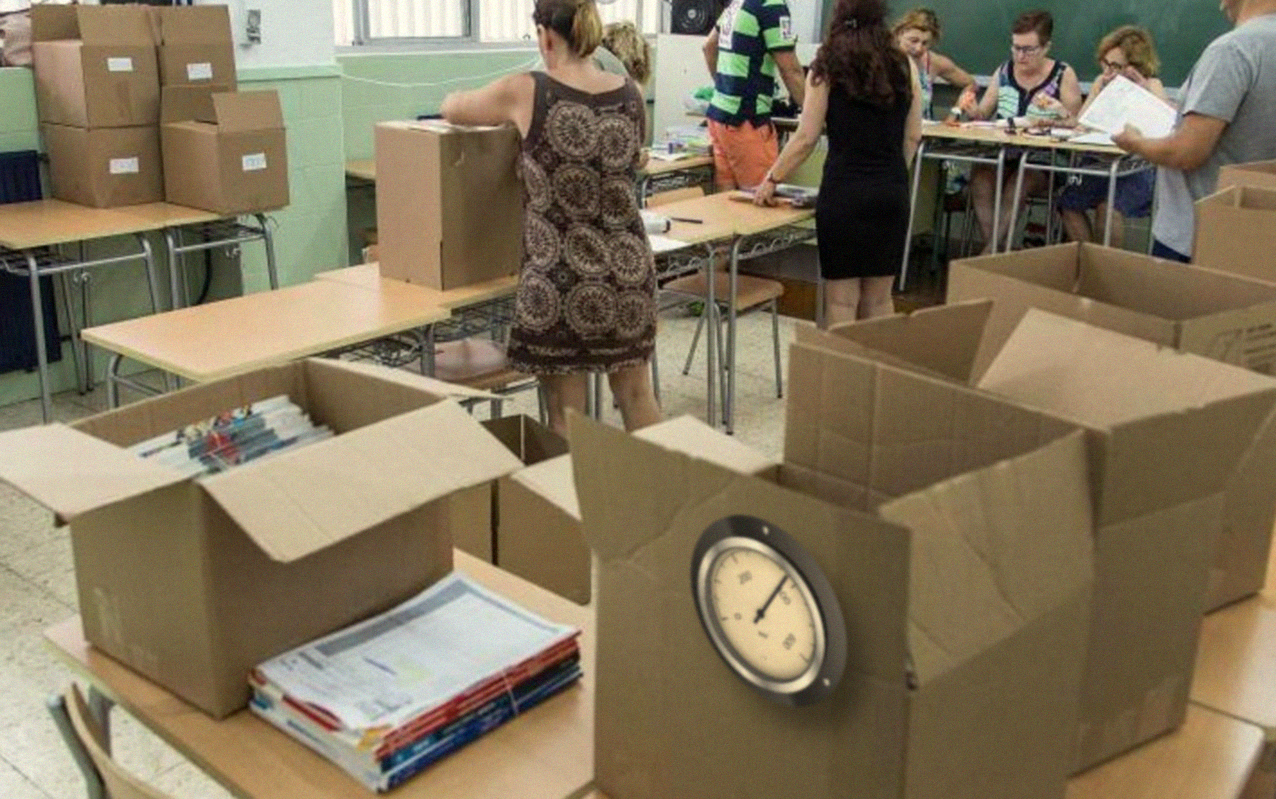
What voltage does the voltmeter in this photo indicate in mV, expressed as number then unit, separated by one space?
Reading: 375 mV
